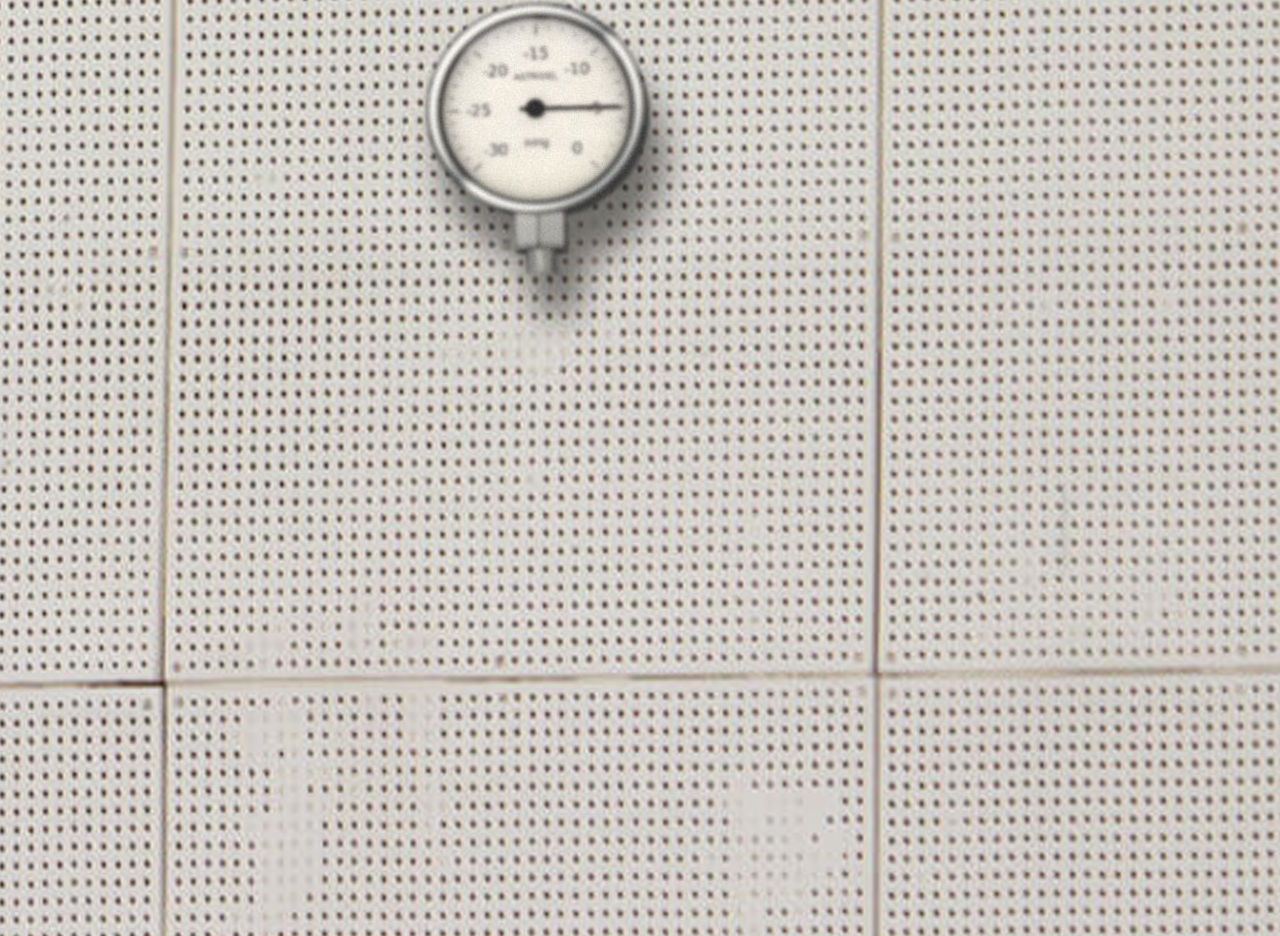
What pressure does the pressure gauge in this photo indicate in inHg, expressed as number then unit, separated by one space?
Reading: -5 inHg
